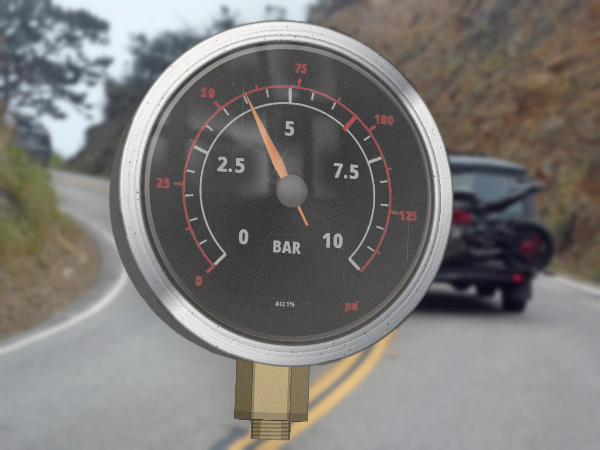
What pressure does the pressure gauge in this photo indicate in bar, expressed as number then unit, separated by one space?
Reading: 4 bar
